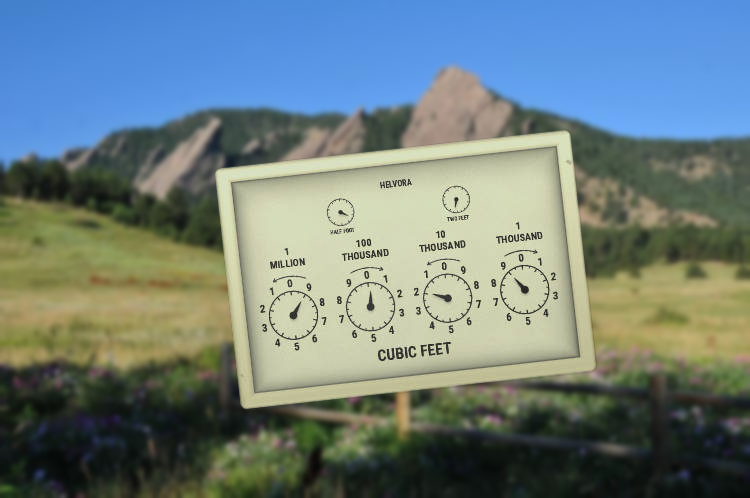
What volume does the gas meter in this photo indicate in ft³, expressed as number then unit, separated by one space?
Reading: 901900 ft³
